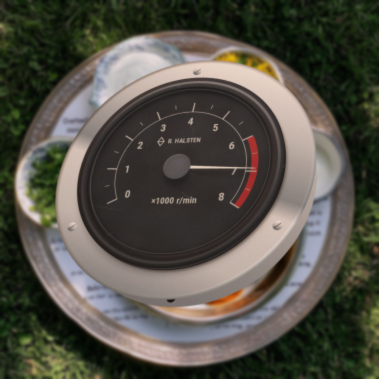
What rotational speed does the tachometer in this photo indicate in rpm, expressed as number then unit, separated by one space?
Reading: 7000 rpm
